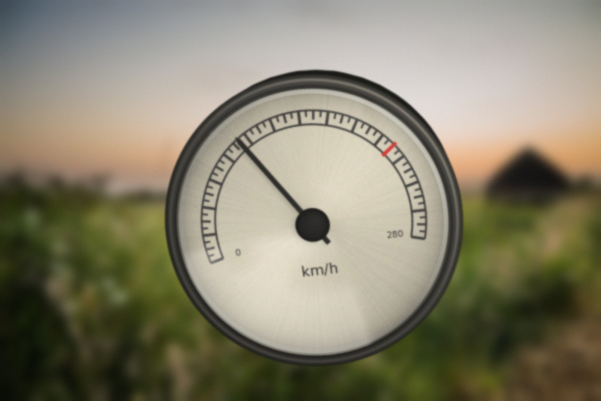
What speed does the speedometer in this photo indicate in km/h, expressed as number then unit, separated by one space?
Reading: 95 km/h
